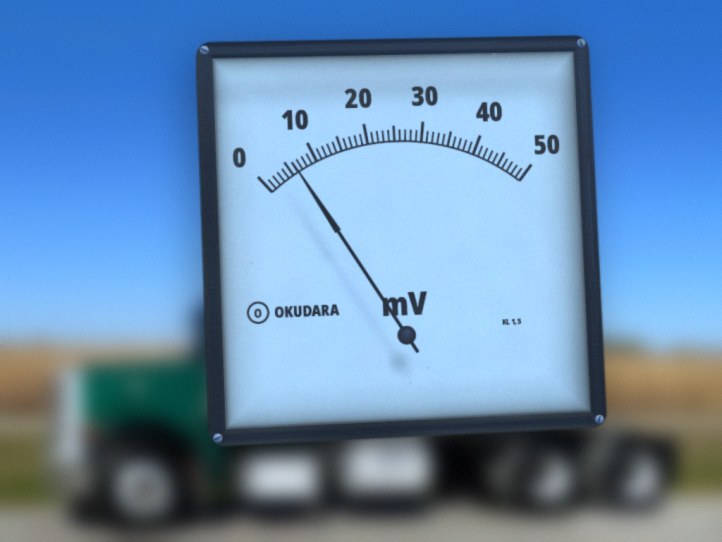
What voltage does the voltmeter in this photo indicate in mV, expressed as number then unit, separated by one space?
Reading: 6 mV
